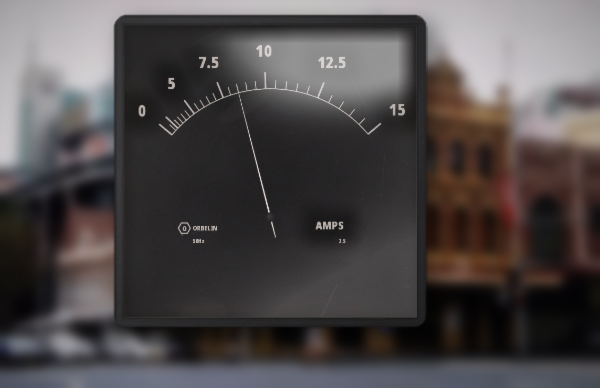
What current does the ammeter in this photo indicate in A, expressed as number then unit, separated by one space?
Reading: 8.5 A
